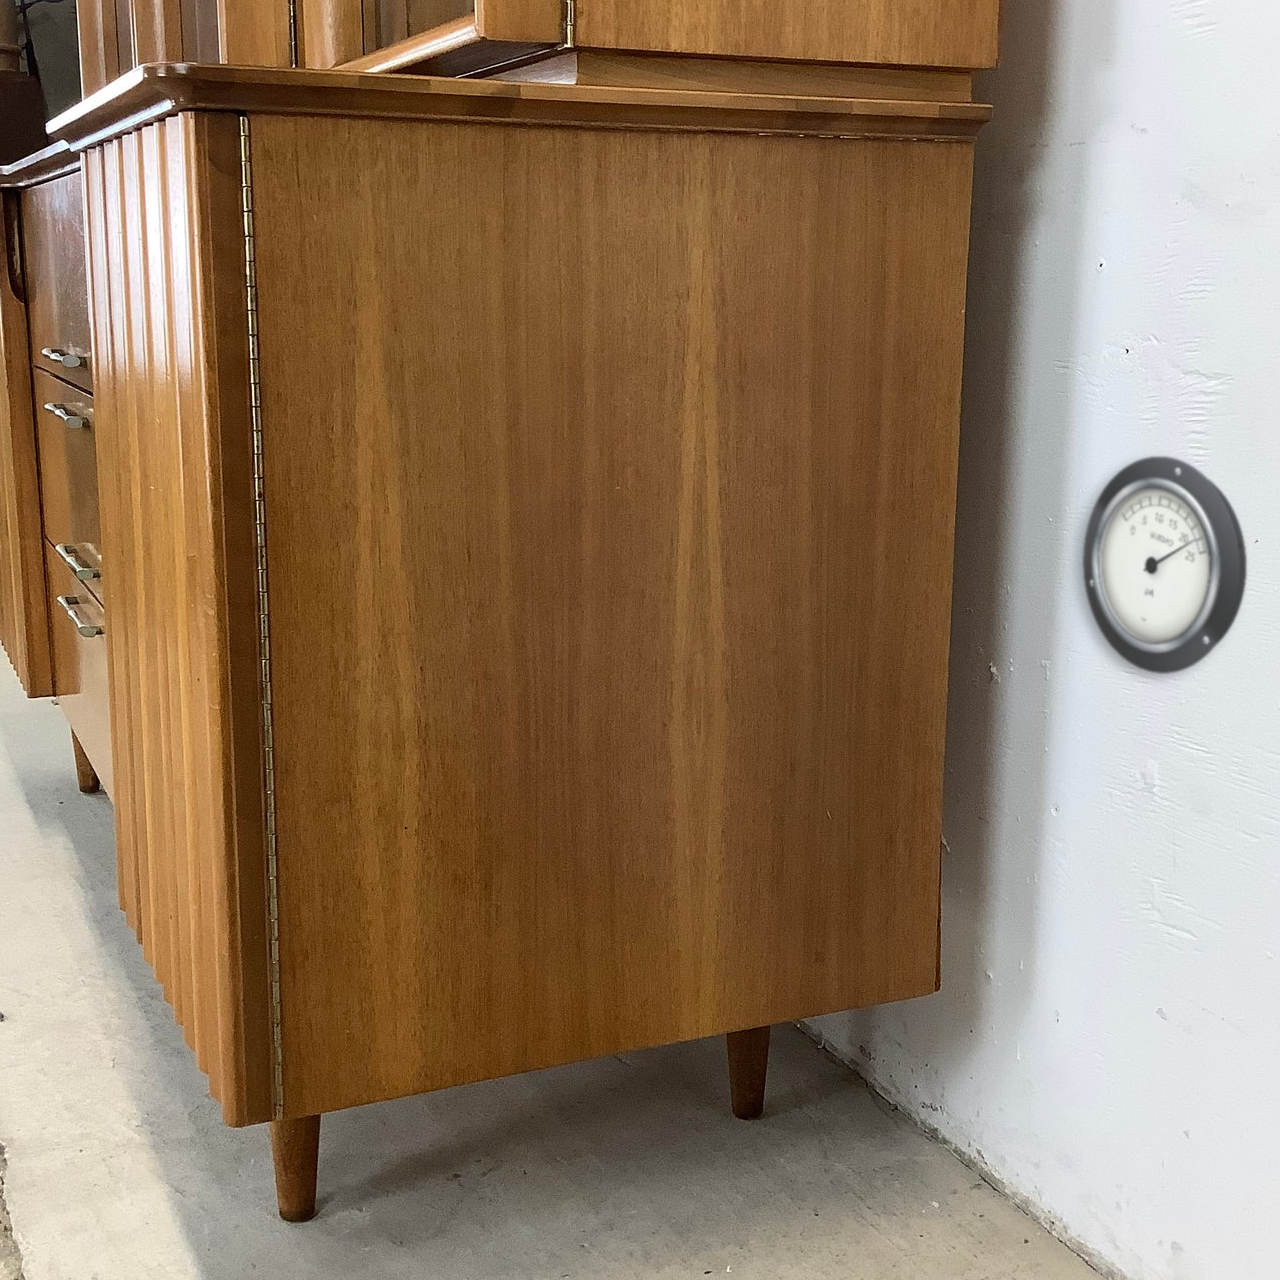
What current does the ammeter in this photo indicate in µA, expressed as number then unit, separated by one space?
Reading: 22.5 µA
